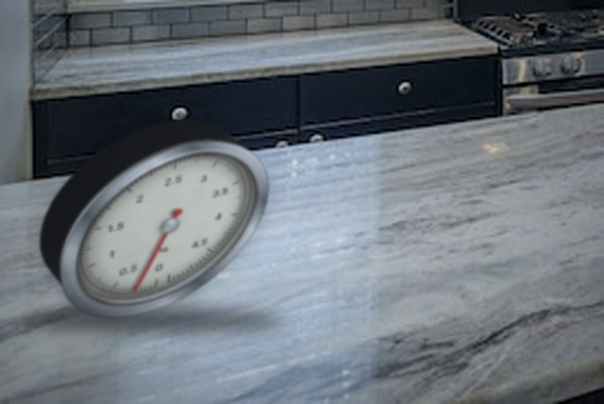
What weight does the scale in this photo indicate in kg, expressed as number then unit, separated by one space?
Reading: 0.25 kg
